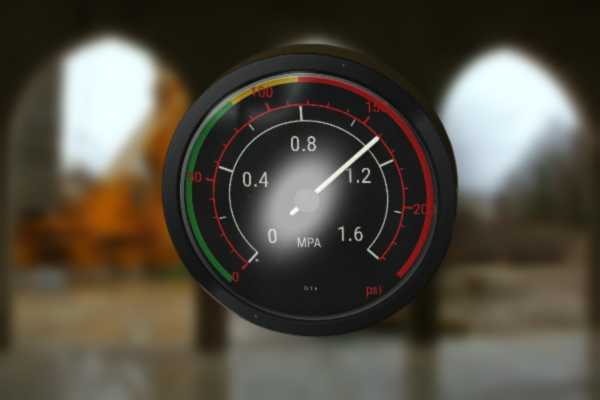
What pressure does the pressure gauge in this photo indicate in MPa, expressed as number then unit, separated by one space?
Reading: 1.1 MPa
